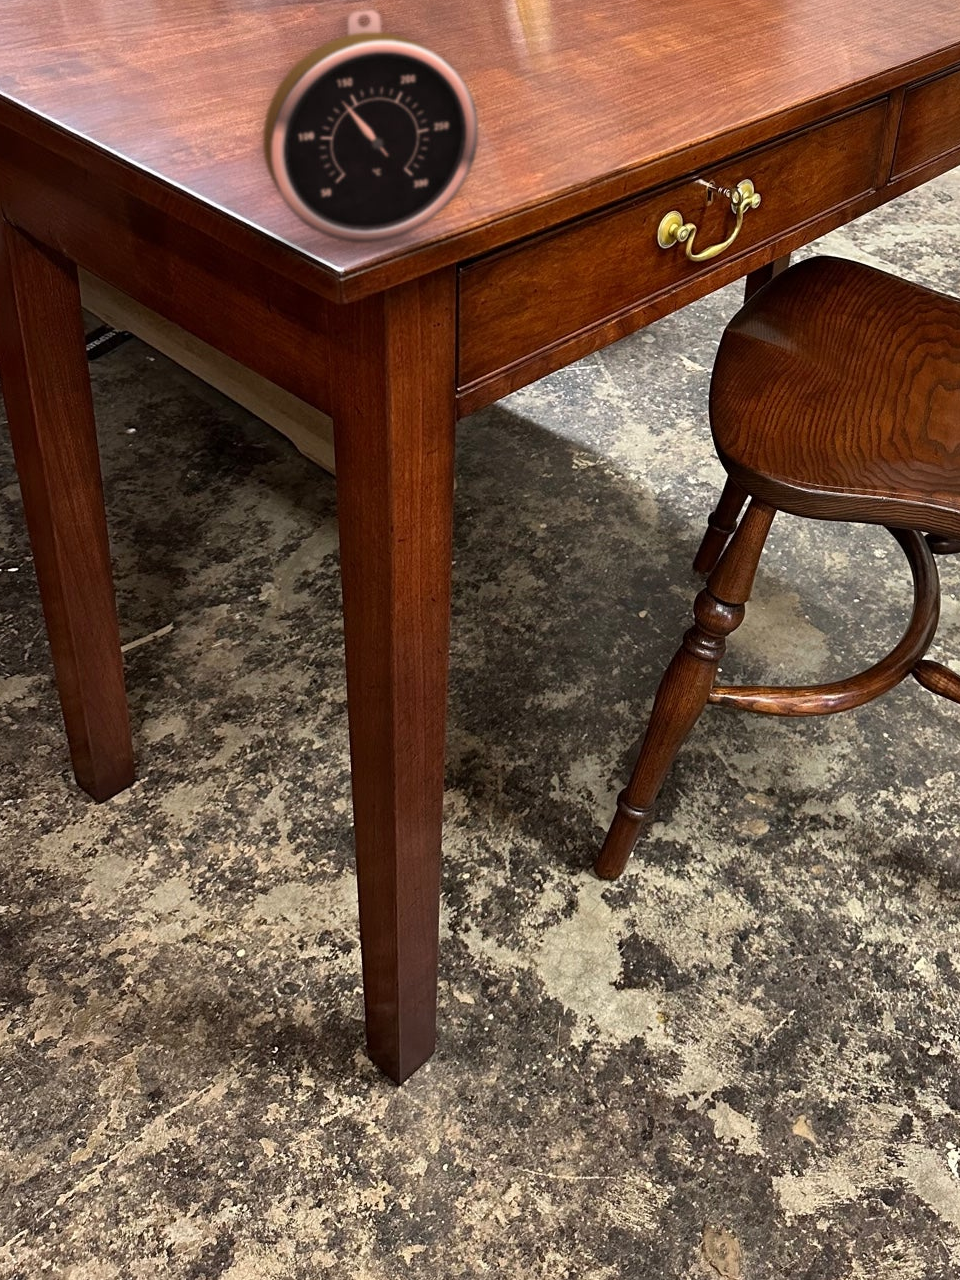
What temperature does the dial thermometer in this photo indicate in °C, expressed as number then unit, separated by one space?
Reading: 140 °C
